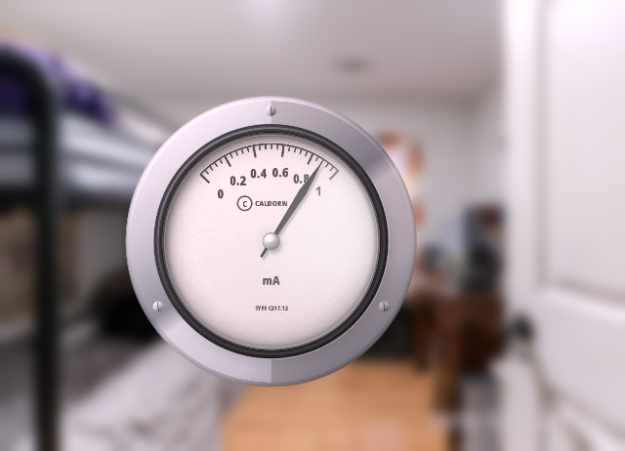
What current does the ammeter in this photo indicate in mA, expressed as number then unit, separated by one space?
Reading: 0.88 mA
